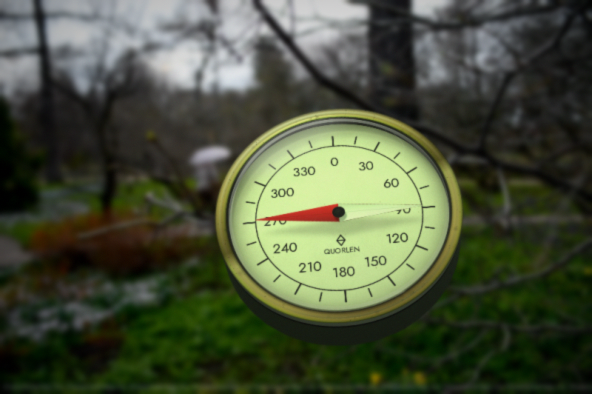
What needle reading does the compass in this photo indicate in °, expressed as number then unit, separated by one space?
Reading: 270 °
